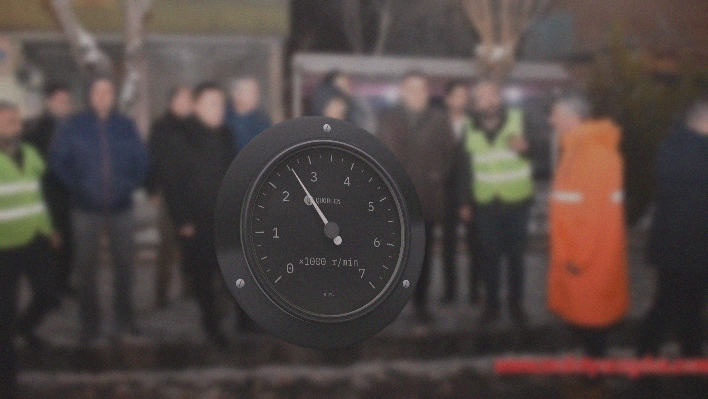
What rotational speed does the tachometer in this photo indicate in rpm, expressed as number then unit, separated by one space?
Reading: 2500 rpm
